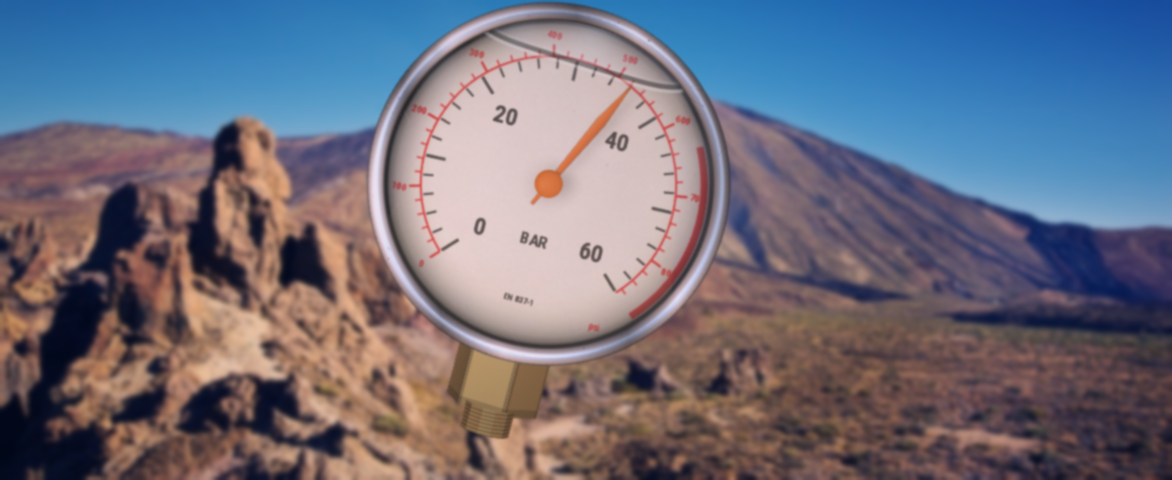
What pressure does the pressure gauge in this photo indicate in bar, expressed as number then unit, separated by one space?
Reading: 36 bar
